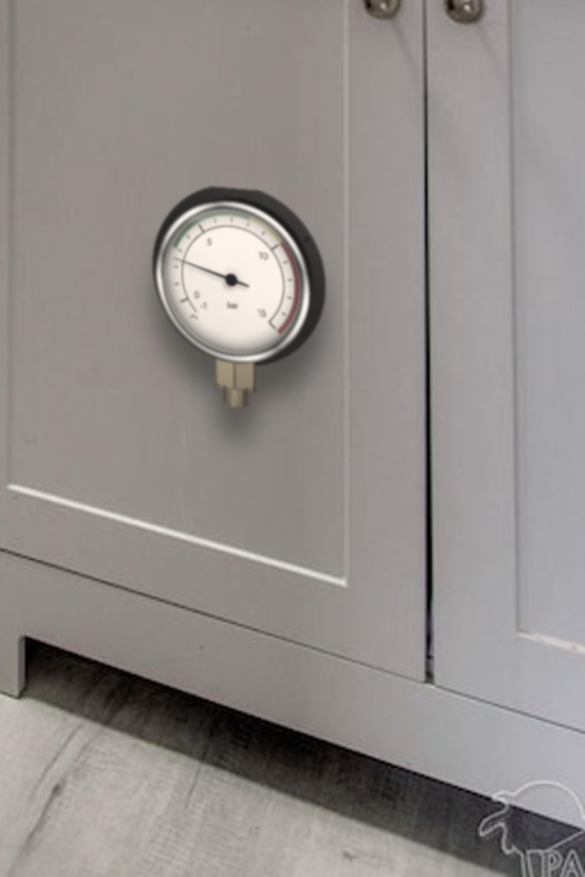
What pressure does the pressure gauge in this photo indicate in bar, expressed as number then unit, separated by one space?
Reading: 2.5 bar
